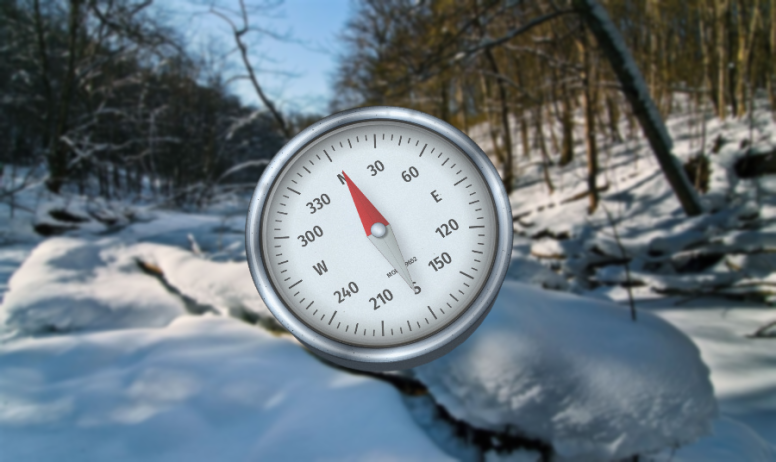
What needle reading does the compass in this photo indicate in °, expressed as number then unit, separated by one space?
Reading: 2.5 °
